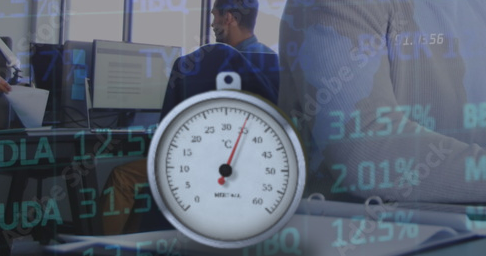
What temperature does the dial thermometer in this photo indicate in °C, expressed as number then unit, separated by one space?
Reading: 35 °C
